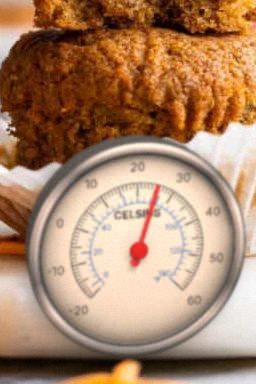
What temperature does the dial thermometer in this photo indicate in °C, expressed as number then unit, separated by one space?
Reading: 25 °C
